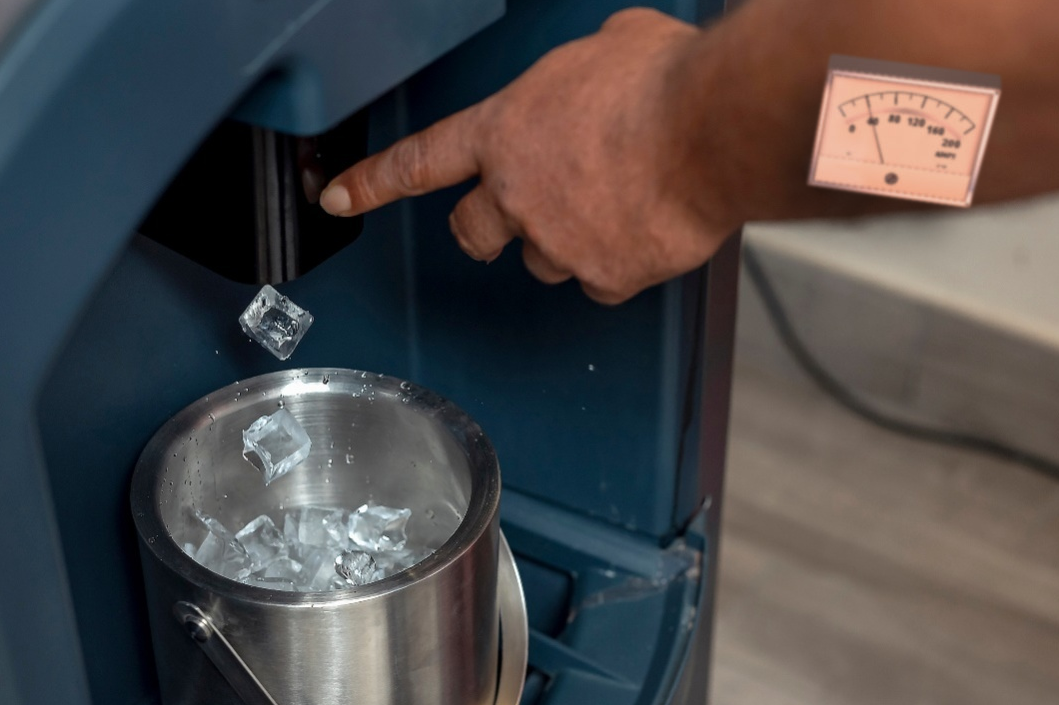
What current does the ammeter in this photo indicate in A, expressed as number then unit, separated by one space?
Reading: 40 A
